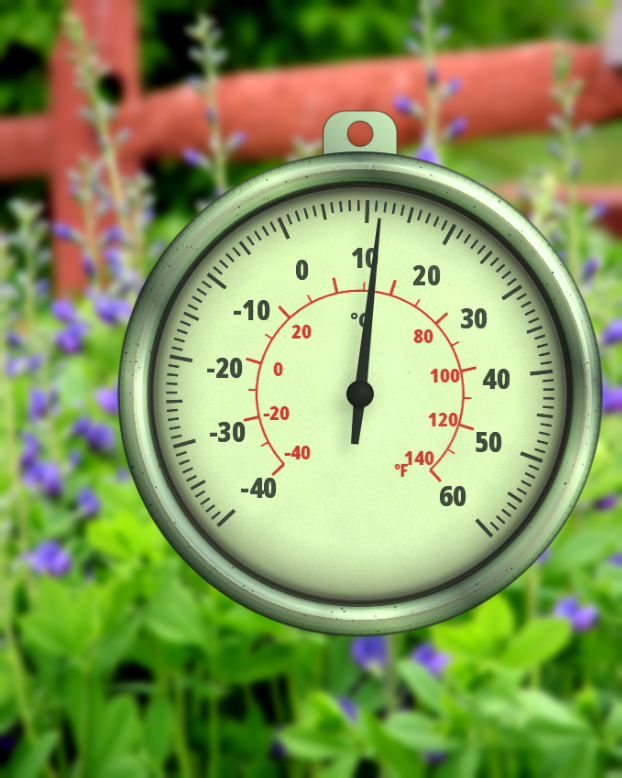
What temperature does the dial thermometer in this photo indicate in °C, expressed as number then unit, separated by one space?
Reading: 11.5 °C
